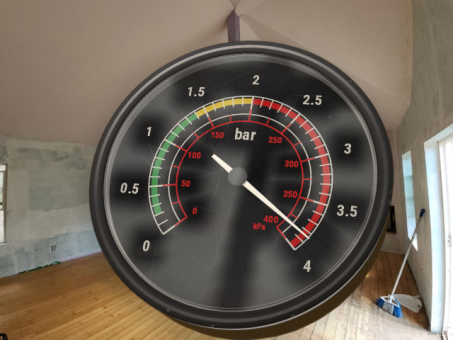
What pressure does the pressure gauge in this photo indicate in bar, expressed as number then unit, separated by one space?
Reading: 3.85 bar
